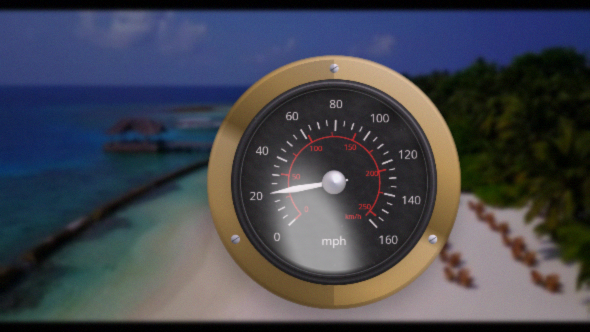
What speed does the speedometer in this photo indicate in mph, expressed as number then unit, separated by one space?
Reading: 20 mph
